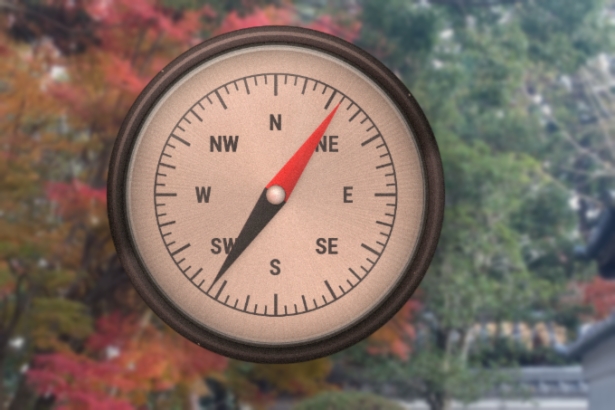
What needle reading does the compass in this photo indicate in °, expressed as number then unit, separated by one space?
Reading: 35 °
